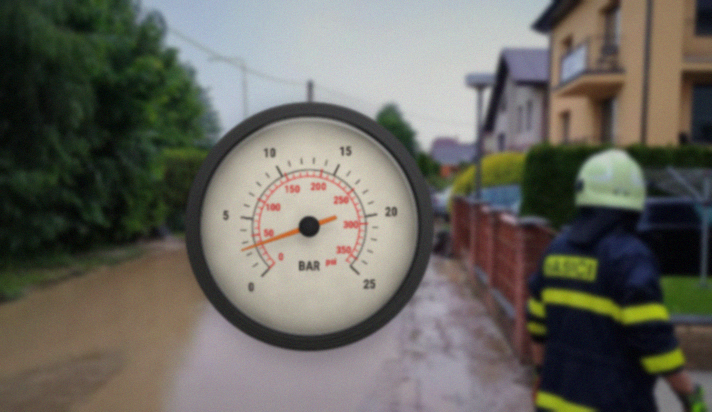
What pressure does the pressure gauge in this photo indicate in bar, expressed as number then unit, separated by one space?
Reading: 2.5 bar
